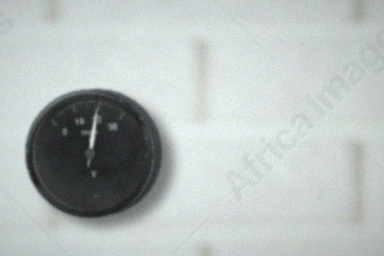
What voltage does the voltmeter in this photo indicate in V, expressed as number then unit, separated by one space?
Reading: 20 V
